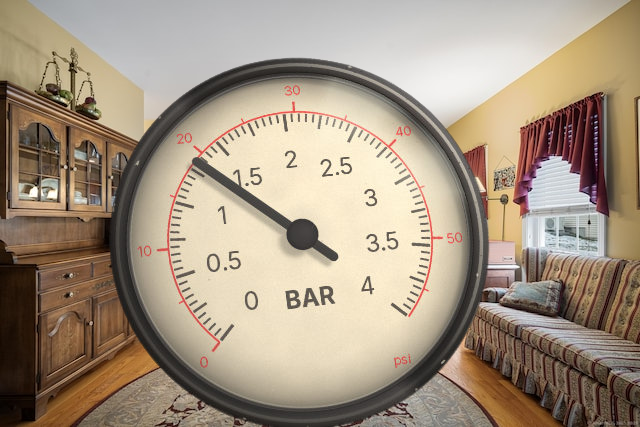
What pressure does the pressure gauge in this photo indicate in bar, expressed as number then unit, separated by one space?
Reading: 1.3 bar
